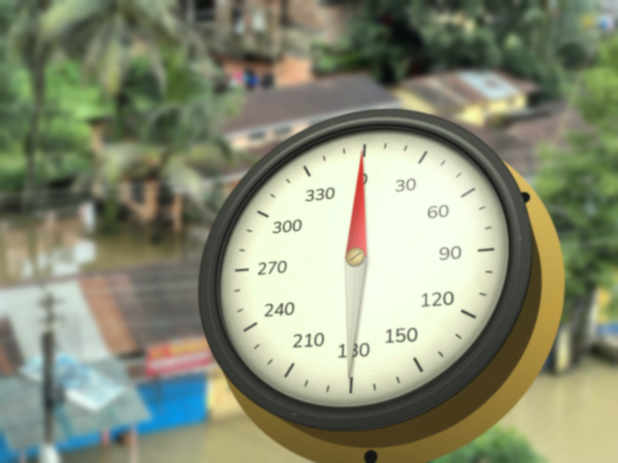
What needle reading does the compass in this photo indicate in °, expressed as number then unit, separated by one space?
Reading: 0 °
